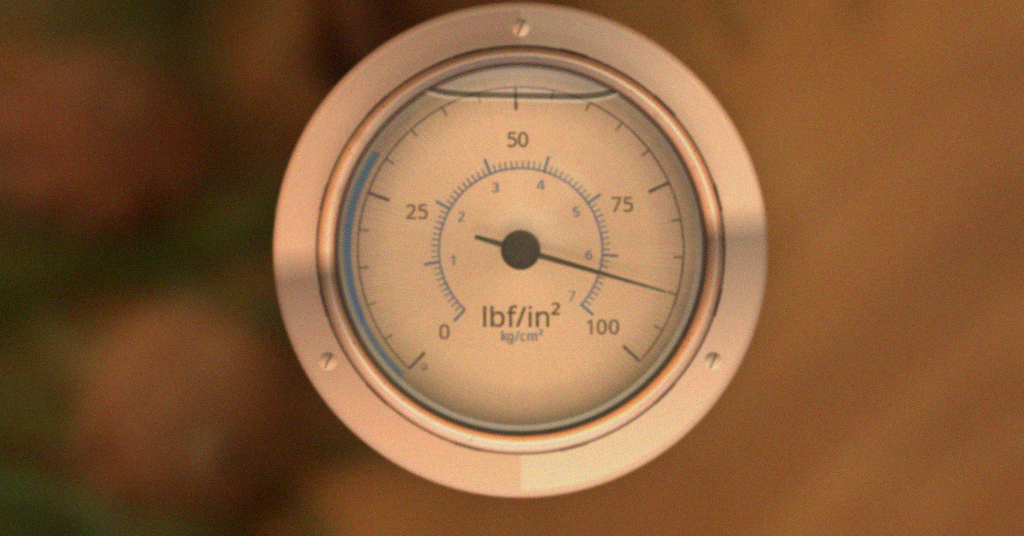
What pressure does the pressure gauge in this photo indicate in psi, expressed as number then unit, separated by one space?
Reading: 90 psi
